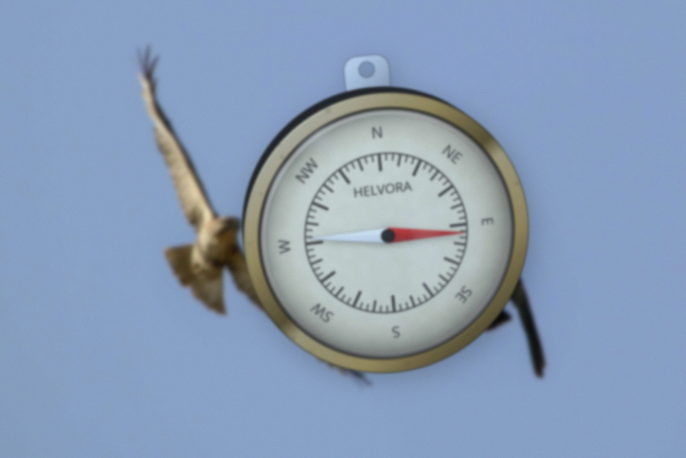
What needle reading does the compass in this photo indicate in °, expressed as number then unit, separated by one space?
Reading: 95 °
